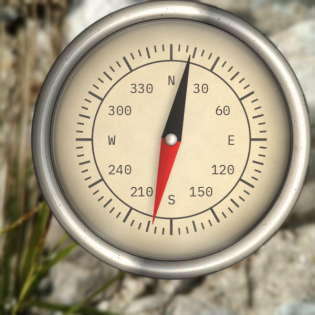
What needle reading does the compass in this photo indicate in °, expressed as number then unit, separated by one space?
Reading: 192.5 °
